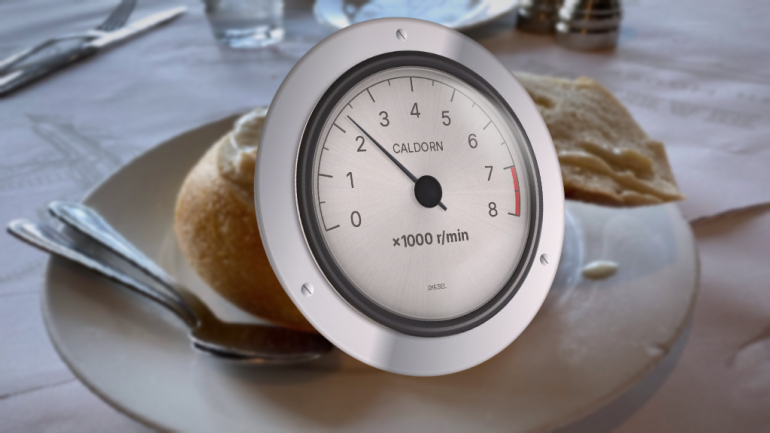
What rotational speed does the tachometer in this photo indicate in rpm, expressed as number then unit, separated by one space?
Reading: 2250 rpm
